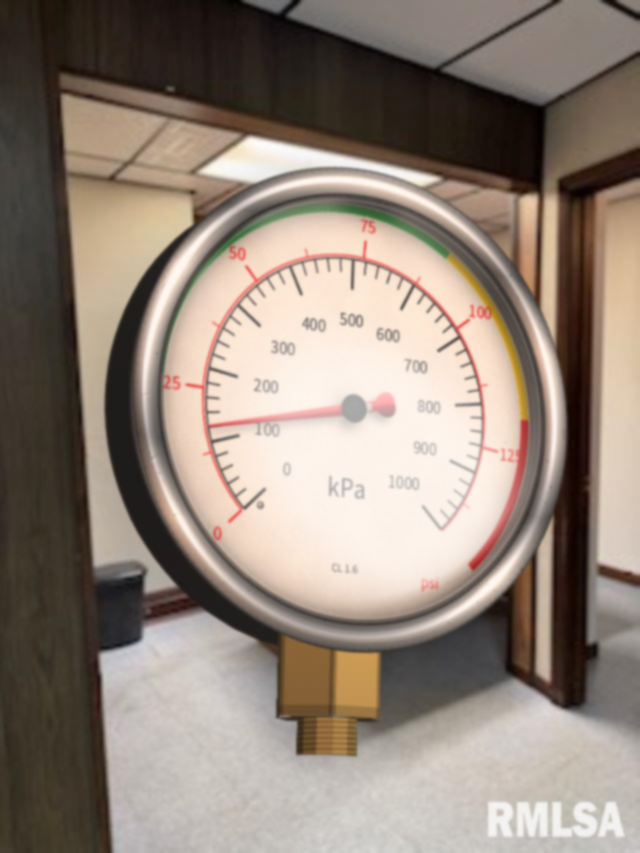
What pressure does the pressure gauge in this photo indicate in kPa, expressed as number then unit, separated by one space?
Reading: 120 kPa
